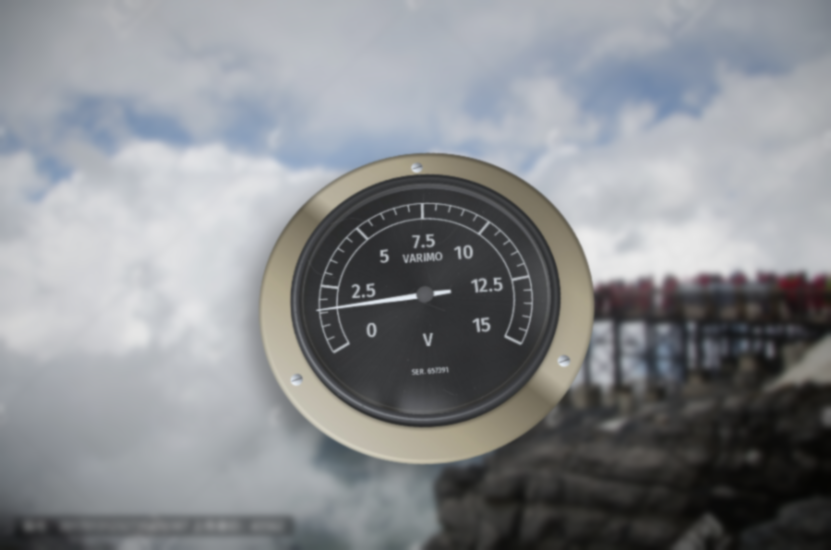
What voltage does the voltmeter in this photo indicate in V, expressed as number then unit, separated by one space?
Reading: 1.5 V
